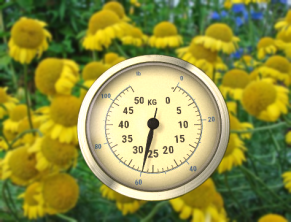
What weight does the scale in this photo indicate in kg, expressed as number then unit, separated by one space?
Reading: 27 kg
